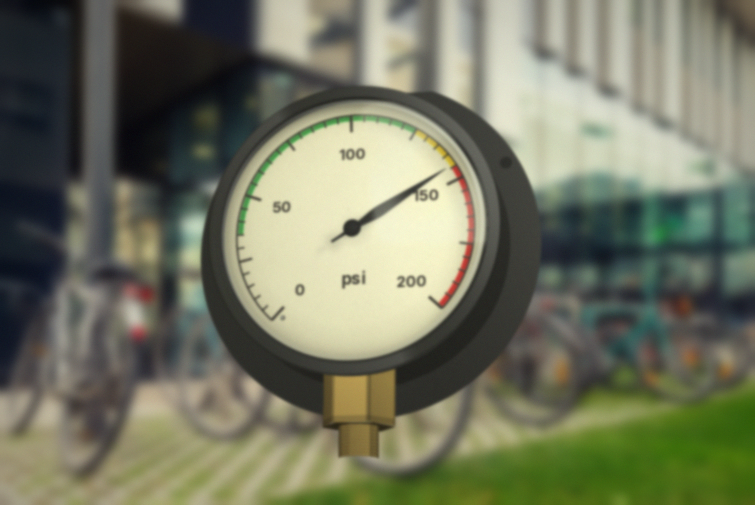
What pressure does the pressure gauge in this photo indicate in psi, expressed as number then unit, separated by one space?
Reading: 145 psi
